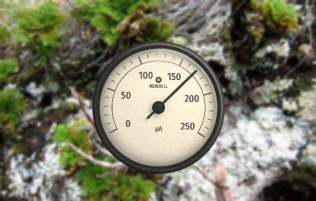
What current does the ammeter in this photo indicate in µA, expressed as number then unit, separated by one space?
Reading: 170 µA
